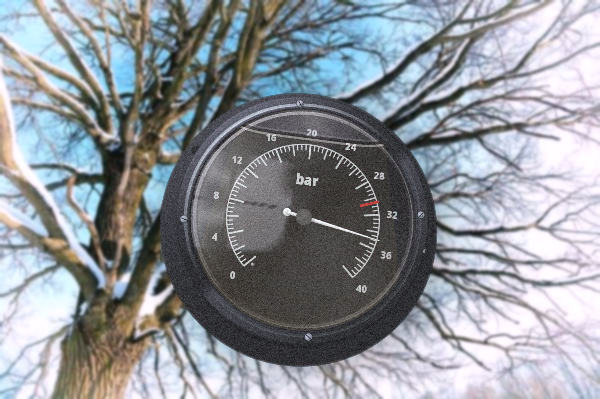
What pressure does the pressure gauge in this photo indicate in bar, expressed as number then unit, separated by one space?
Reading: 35 bar
